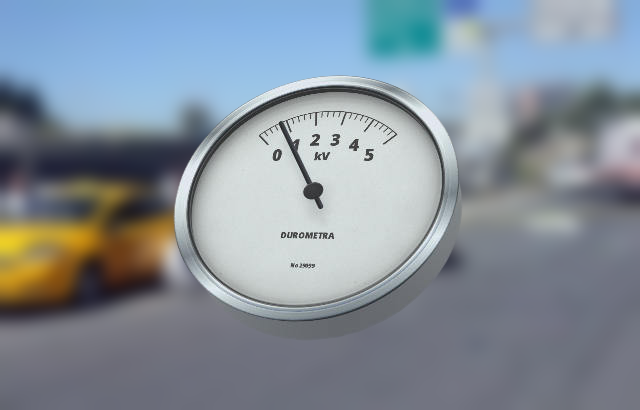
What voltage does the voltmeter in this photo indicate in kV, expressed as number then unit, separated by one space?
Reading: 0.8 kV
